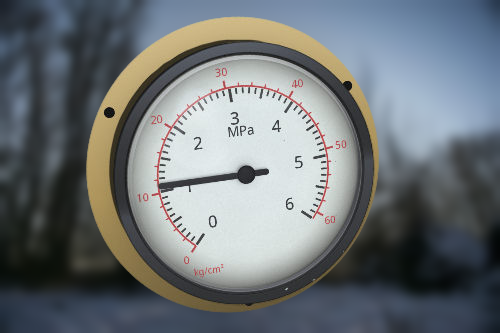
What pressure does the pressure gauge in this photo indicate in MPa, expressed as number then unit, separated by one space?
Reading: 1.1 MPa
